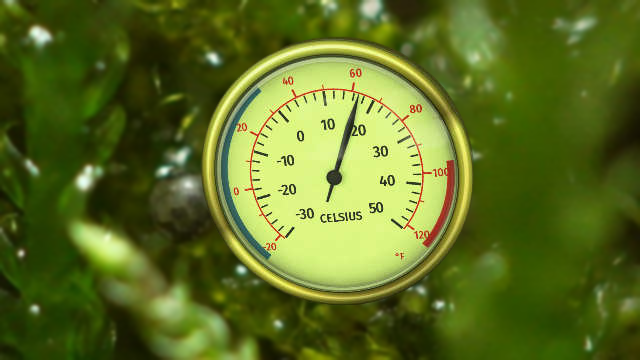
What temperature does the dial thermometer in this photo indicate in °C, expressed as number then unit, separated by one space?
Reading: 17 °C
